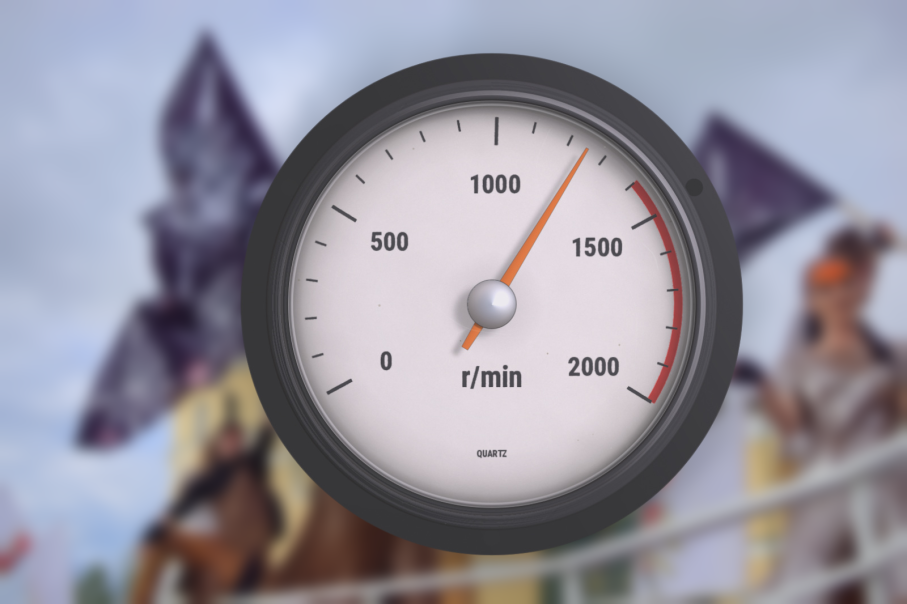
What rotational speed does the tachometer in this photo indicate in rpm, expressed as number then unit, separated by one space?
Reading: 1250 rpm
